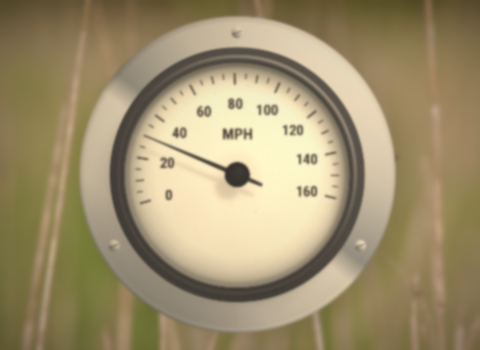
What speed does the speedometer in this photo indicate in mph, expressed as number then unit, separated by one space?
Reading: 30 mph
